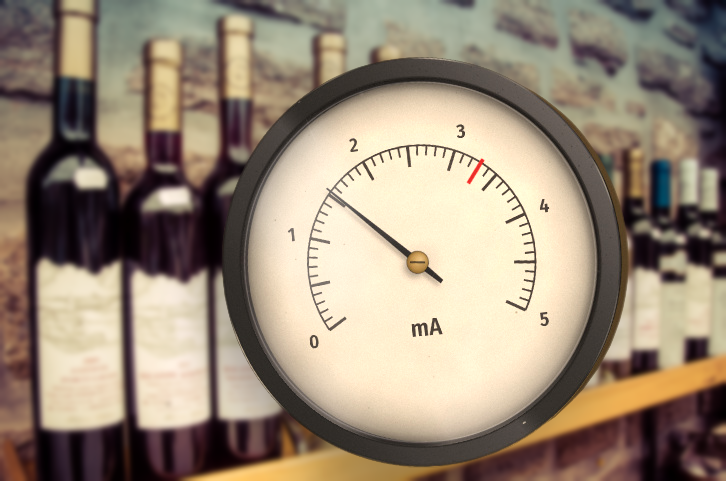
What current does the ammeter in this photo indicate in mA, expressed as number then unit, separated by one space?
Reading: 1.55 mA
